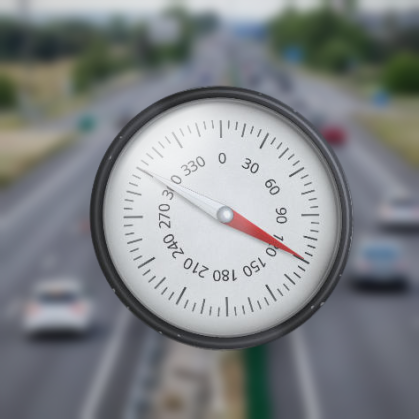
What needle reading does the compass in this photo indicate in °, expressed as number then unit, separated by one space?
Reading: 120 °
